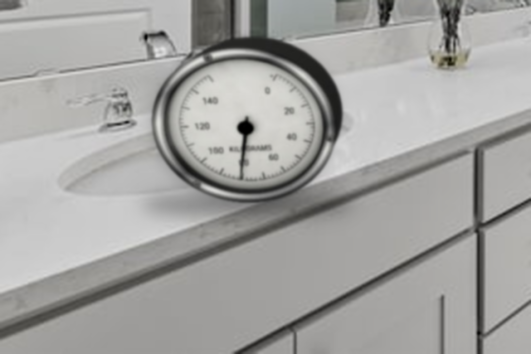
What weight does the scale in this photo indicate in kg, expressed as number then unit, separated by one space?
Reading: 80 kg
